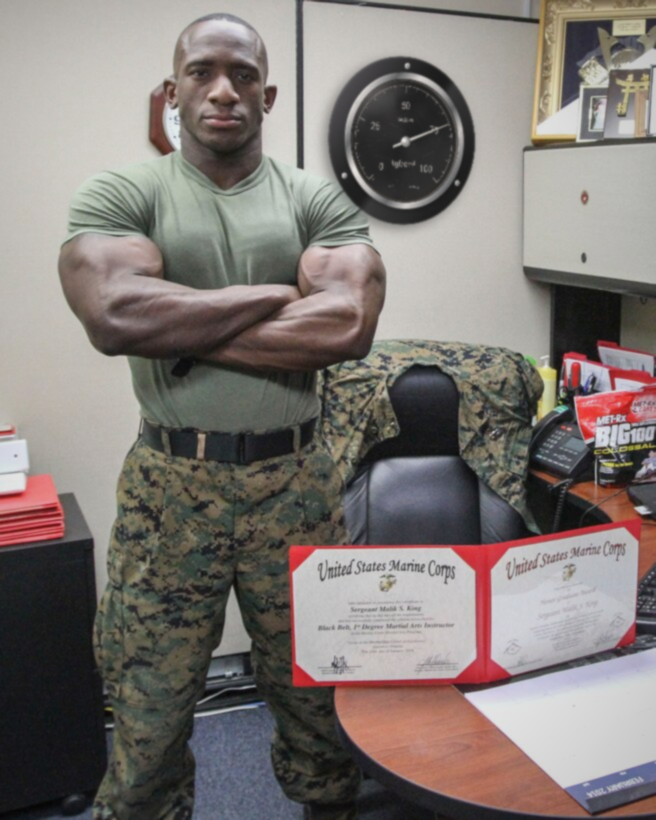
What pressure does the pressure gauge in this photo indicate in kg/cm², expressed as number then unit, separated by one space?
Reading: 75 kg/cm²
